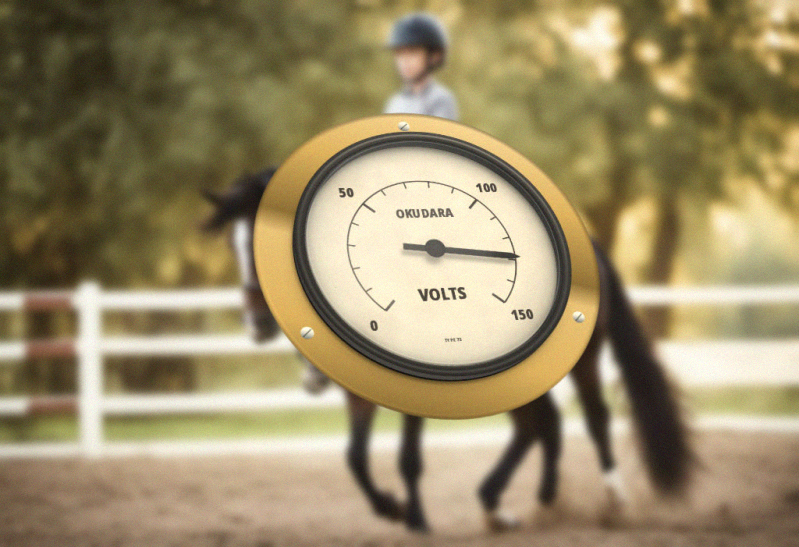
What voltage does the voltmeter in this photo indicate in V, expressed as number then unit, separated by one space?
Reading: 130 V
